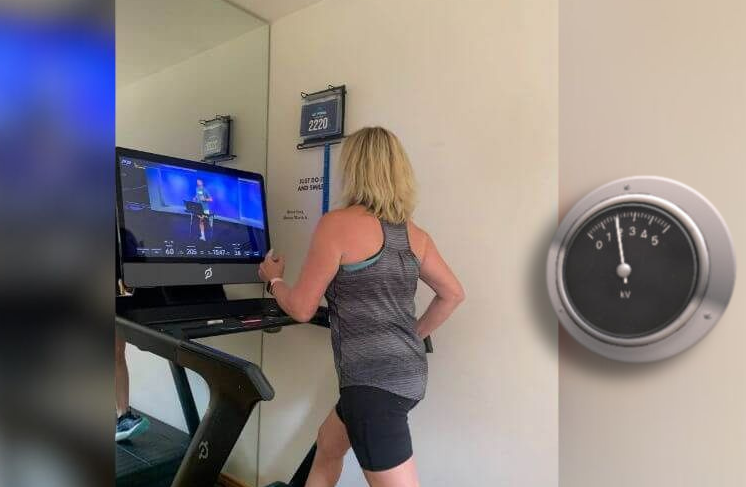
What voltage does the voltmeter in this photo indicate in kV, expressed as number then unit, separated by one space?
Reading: 2 kV
